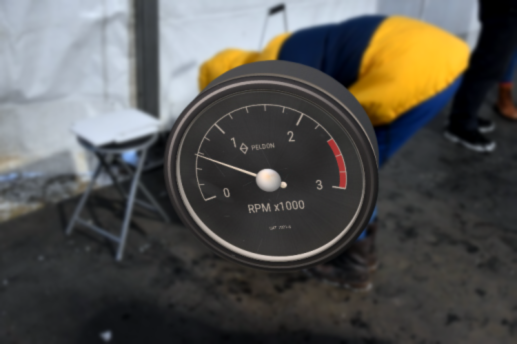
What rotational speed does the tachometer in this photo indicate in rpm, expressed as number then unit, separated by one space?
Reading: 600 rpm
